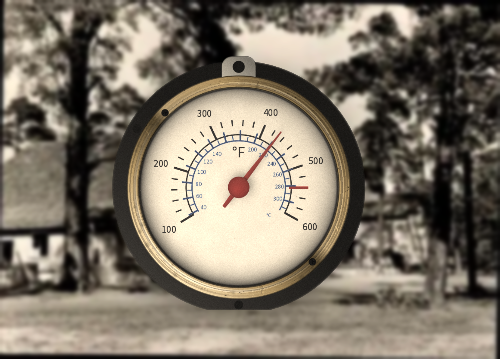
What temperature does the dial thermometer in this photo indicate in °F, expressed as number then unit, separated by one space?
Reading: 430 °F
